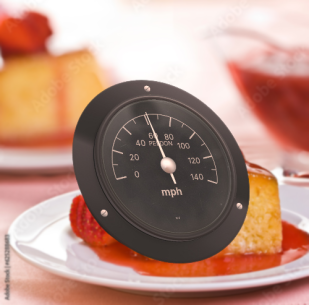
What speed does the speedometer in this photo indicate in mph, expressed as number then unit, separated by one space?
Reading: 60 mph
